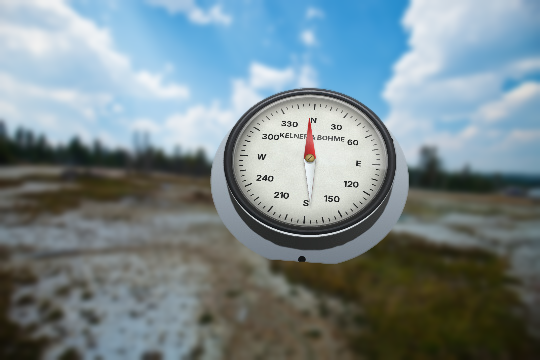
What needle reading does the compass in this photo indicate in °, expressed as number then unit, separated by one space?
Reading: 355 °
